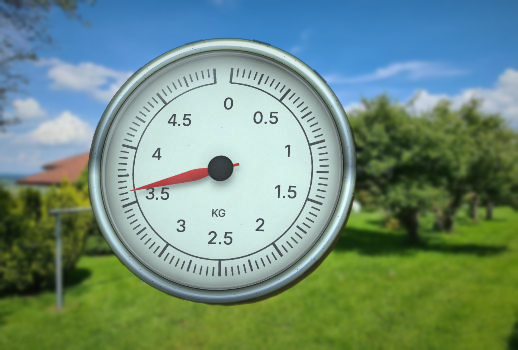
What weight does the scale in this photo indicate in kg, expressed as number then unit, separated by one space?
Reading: 3.6 kg
